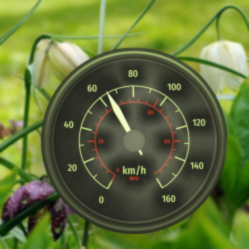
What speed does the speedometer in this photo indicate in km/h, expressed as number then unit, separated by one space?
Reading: 65 km/h
